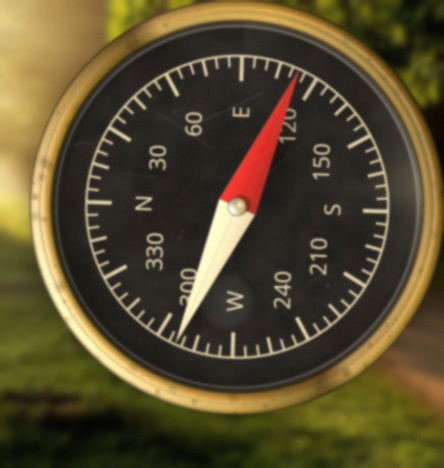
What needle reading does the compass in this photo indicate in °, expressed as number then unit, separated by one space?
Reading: 112.5 °
